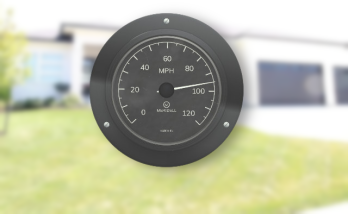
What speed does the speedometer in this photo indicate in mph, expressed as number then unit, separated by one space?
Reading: 95 mph
